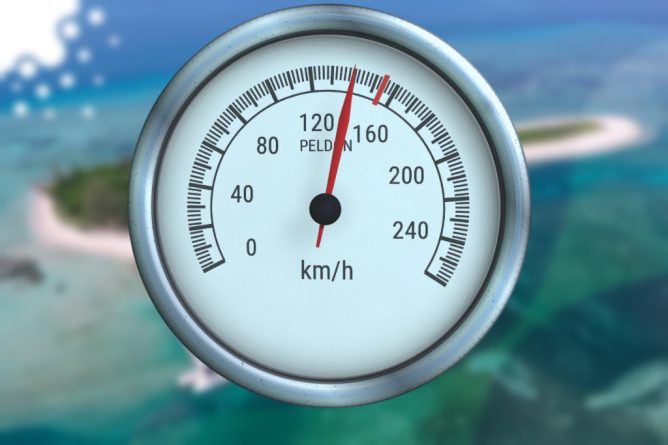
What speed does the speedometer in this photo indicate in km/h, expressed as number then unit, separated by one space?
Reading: 140 km/h
